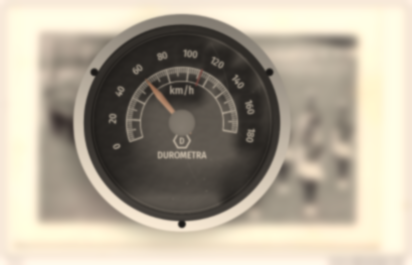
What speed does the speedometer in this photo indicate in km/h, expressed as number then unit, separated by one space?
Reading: 60 km/h
